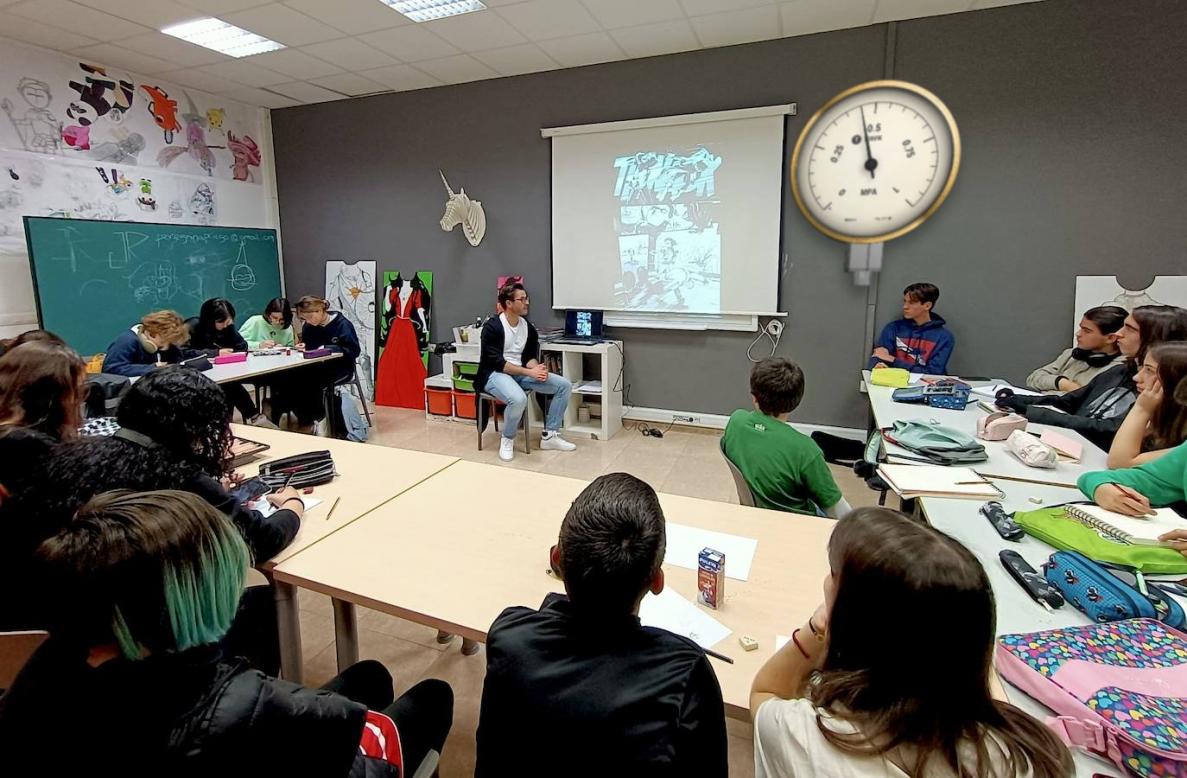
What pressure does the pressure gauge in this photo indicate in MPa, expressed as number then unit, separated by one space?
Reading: 0.45 MPa
